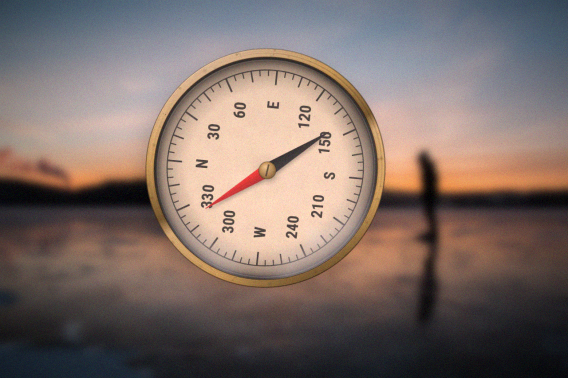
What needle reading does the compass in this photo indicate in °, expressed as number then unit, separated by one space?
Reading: 322.5 °
